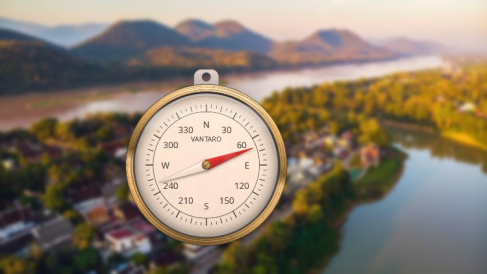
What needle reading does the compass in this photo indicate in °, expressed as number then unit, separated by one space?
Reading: 70 °
